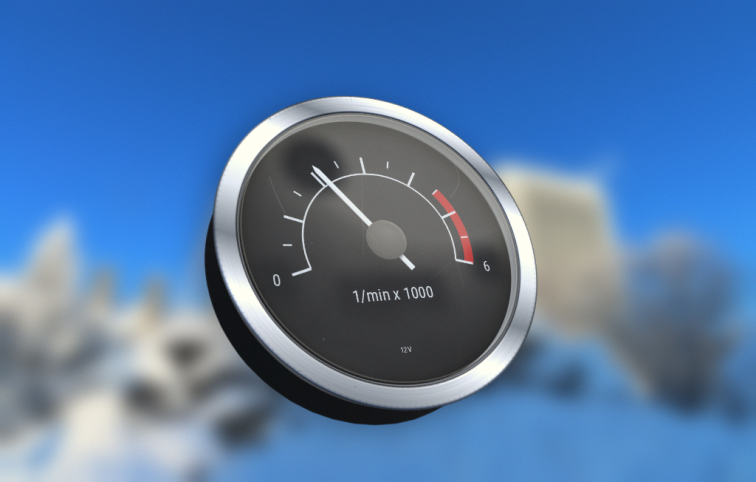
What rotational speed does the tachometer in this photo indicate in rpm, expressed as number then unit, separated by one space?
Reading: 2000 rpm
